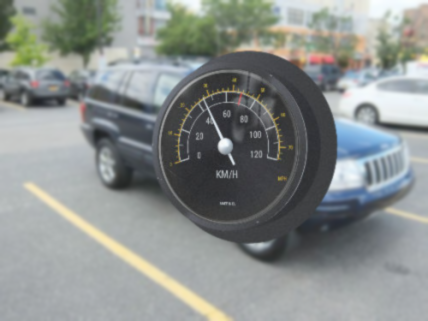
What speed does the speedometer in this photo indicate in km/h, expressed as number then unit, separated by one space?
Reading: 45 km/h
